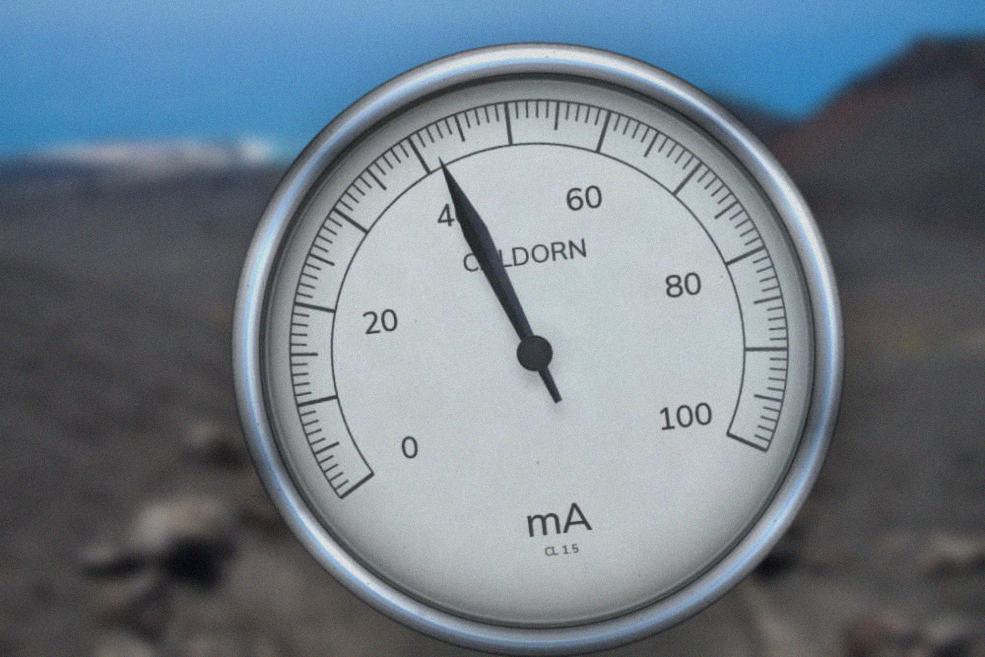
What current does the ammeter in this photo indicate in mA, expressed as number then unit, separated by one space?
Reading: 42 mA
